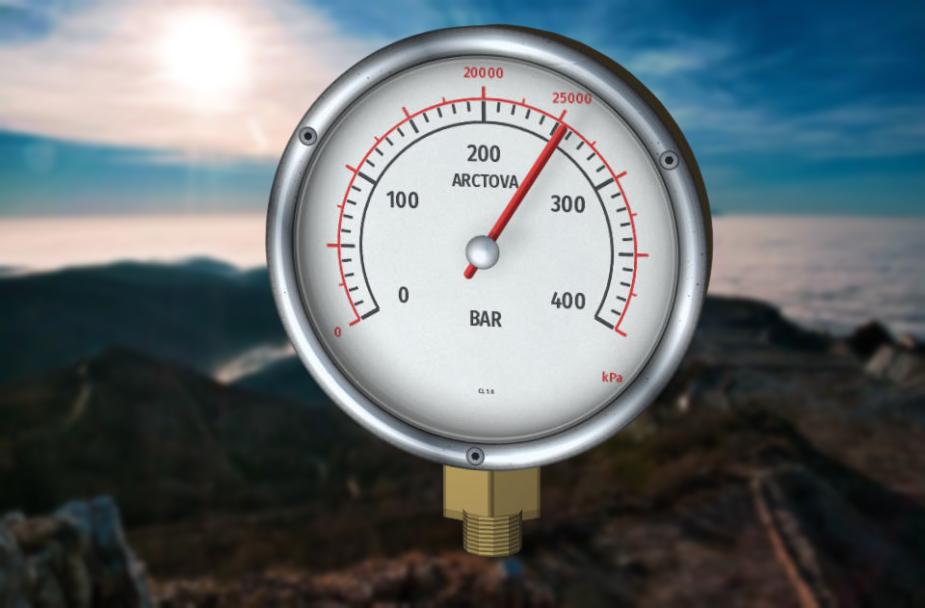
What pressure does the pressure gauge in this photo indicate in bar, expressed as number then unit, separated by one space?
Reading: 255 bar
